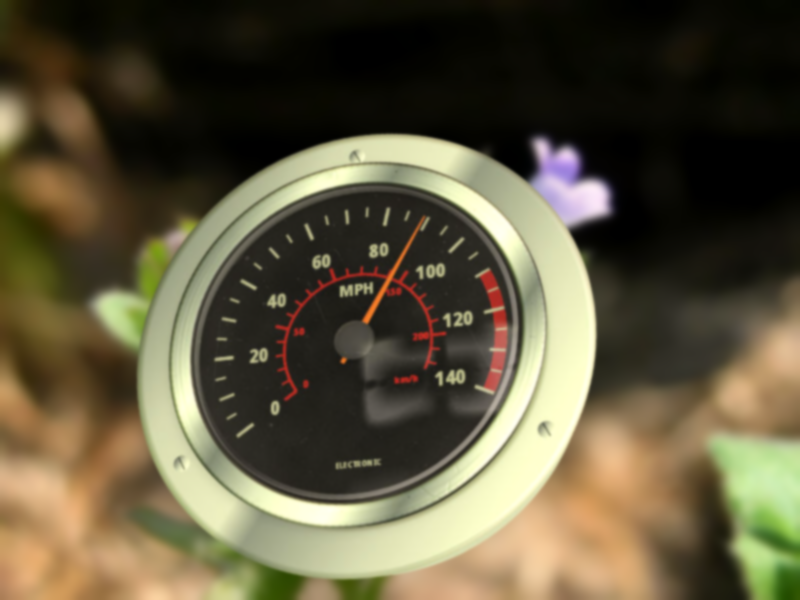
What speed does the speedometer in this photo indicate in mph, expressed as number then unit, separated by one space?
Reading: 90 mph
